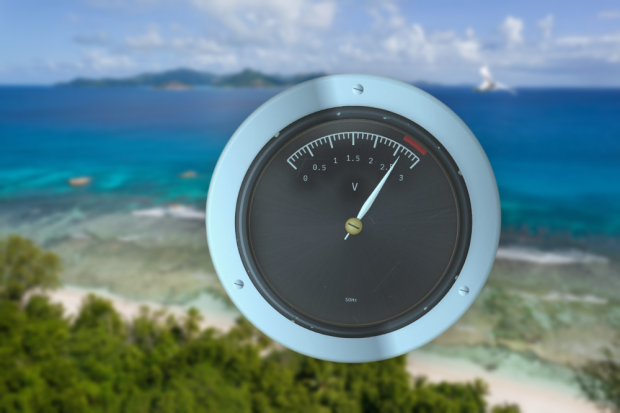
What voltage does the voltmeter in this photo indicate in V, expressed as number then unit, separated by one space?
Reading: 2.6 V
